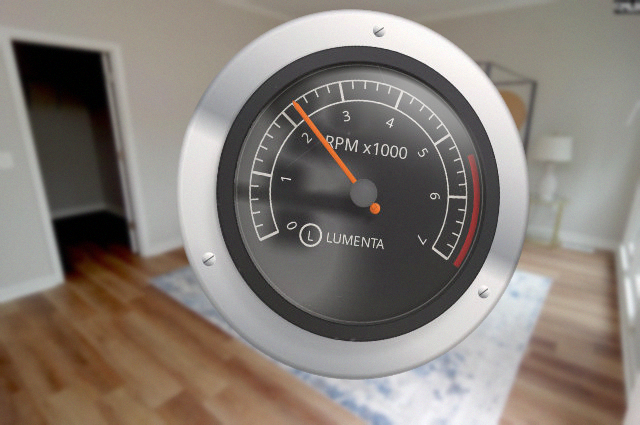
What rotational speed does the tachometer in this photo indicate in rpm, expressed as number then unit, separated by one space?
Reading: 2200 rpm
